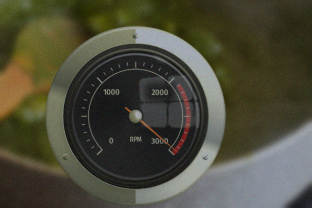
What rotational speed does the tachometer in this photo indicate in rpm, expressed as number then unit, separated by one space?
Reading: 2950 rpm
